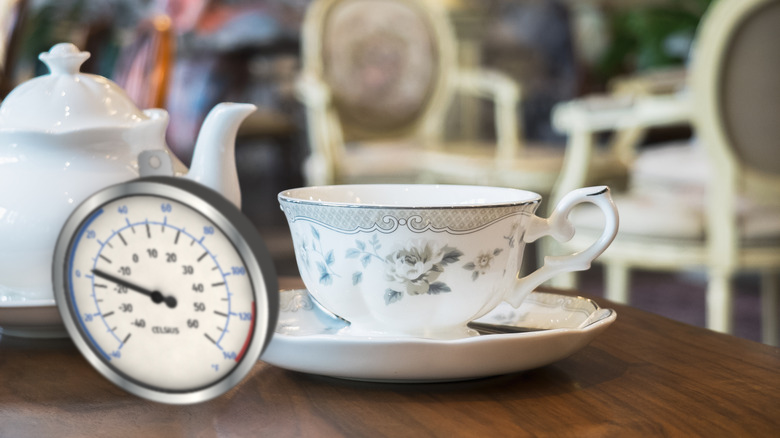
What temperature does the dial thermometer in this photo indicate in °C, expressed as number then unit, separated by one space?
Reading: -15 °C
